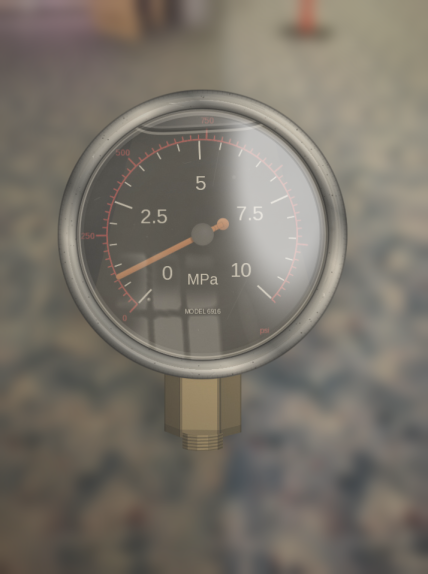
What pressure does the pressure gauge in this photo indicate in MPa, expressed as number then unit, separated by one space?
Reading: 0.75 MPa
